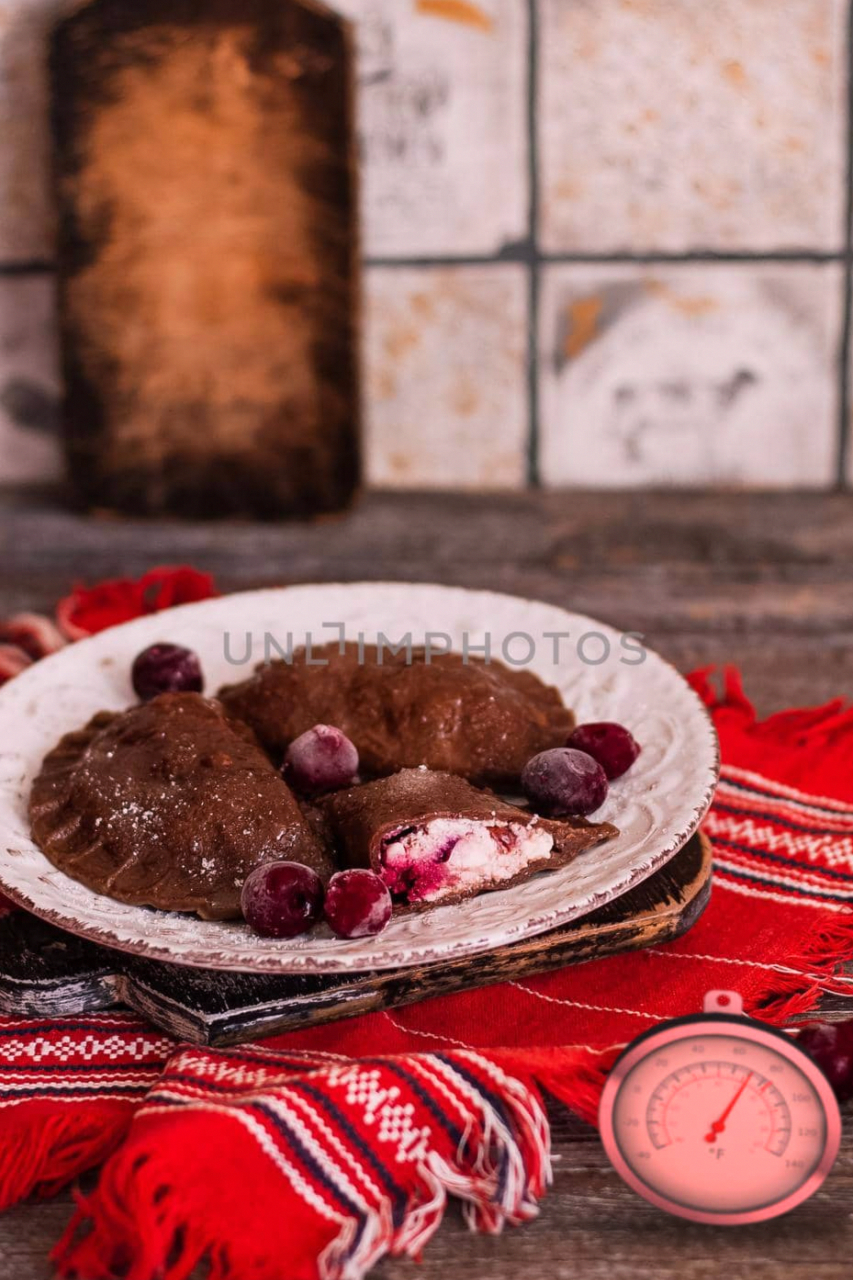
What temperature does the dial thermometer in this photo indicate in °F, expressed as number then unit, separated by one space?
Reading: 70 °F
